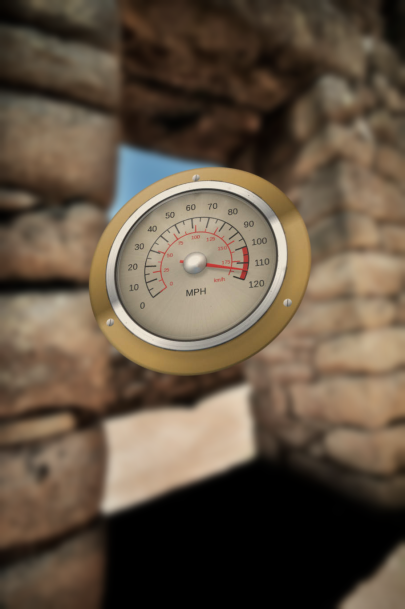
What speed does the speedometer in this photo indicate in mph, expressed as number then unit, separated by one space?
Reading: 115 mph
